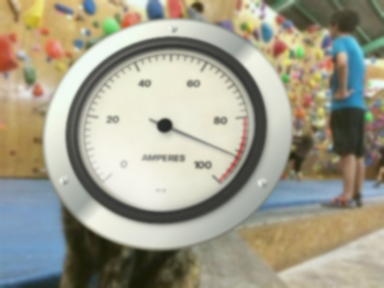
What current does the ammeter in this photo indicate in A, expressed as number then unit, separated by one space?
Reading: 92 A
